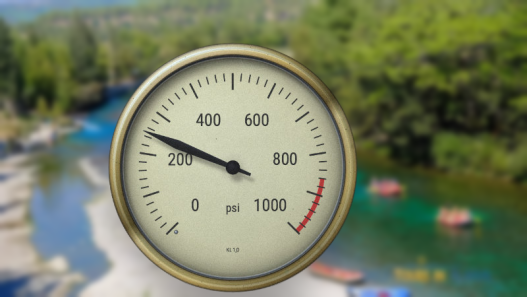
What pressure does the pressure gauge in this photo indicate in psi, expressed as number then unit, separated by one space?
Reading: 250 psi
